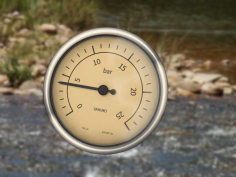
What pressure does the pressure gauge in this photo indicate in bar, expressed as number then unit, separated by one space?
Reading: 4 bar
